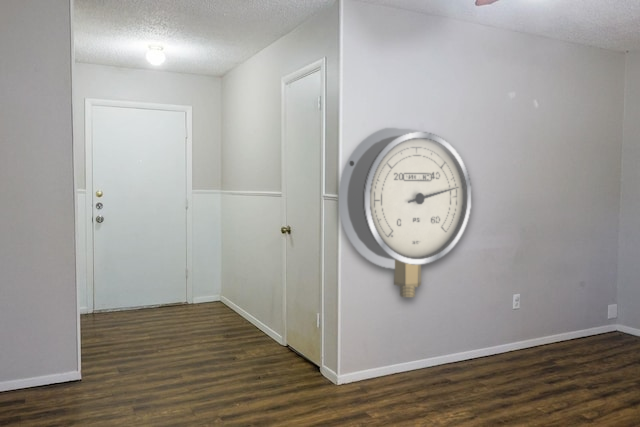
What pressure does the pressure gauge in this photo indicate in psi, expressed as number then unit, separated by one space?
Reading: 47.5 psi
